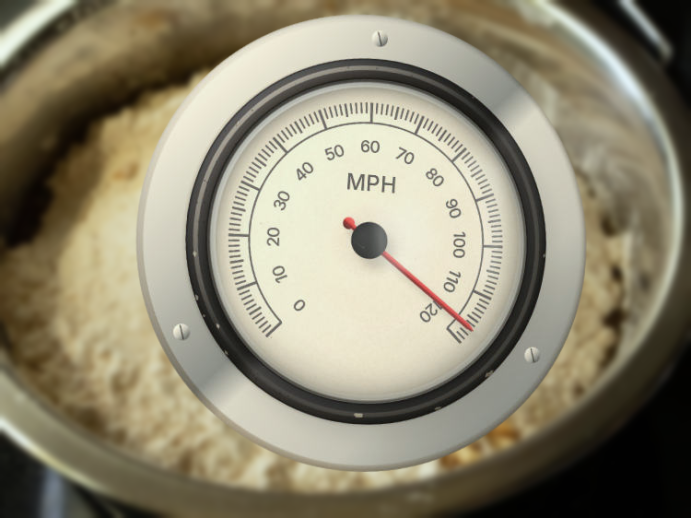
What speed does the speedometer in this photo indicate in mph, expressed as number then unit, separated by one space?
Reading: 117 mph
